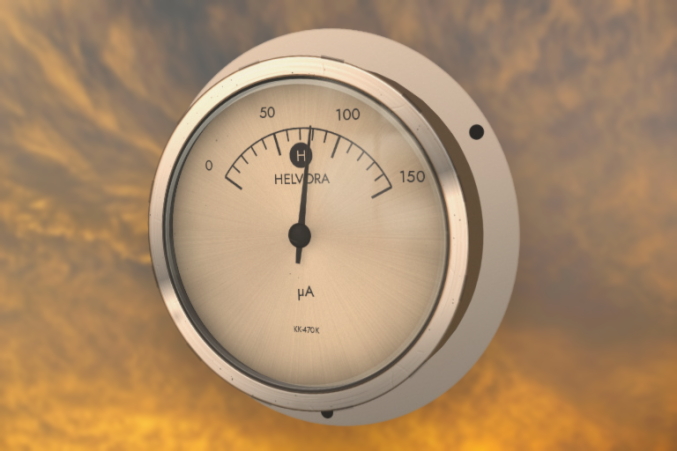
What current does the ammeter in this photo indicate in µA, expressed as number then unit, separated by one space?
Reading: 80 µA
